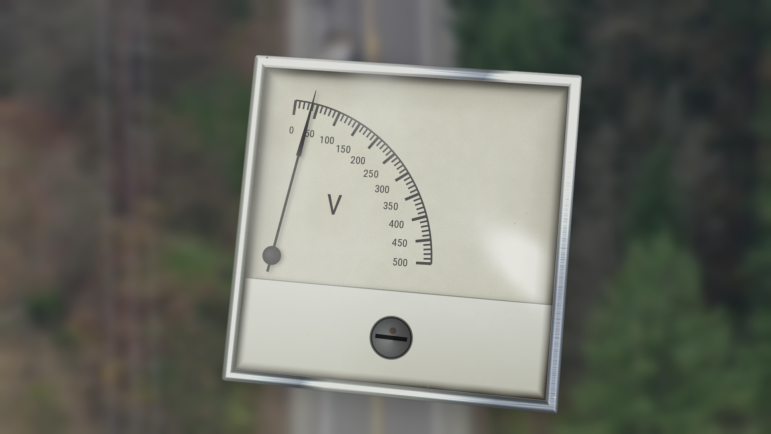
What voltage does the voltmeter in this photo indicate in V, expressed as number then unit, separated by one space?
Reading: 40 V
